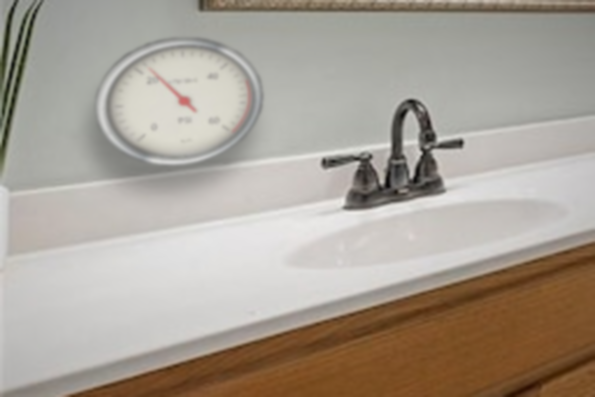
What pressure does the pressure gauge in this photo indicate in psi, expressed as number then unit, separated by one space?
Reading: 22 psi
